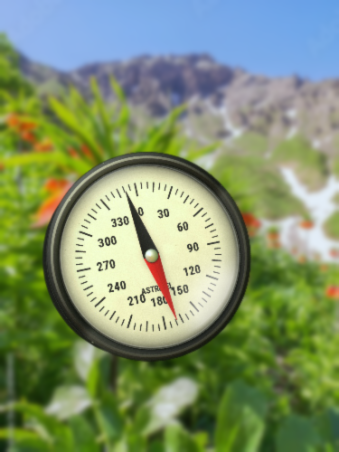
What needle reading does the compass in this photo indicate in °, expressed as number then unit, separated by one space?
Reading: 170 °
